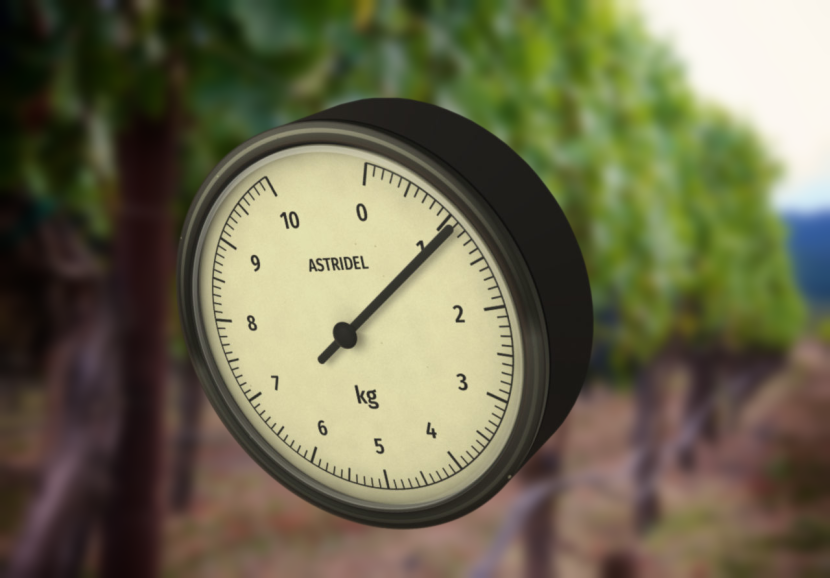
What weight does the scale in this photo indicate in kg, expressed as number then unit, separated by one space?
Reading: 1.1 kg
